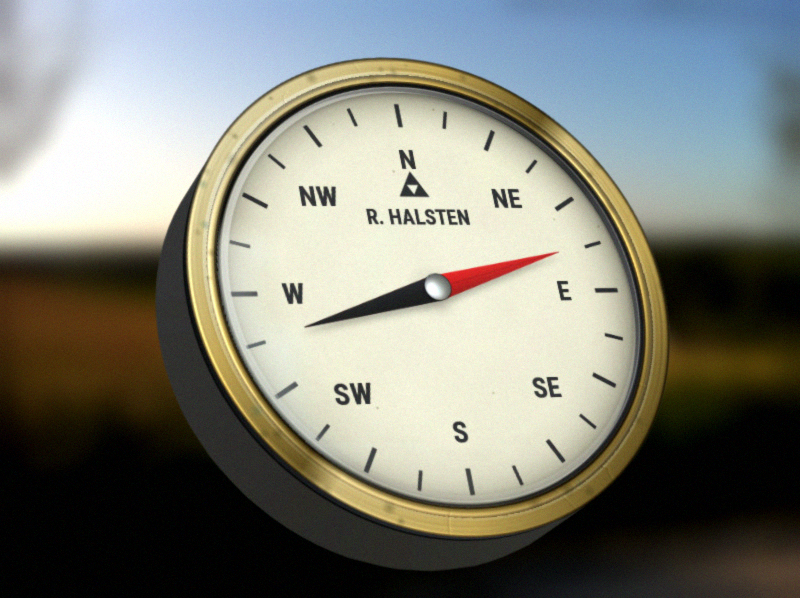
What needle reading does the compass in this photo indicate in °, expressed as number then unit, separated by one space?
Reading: 75 °
